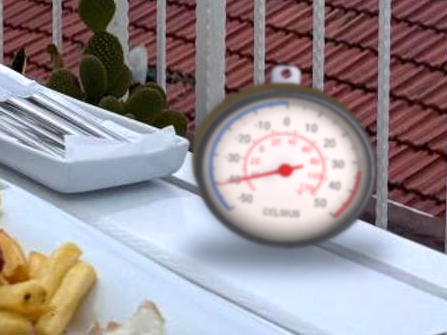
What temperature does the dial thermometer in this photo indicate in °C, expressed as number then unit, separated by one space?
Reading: -40 °C
